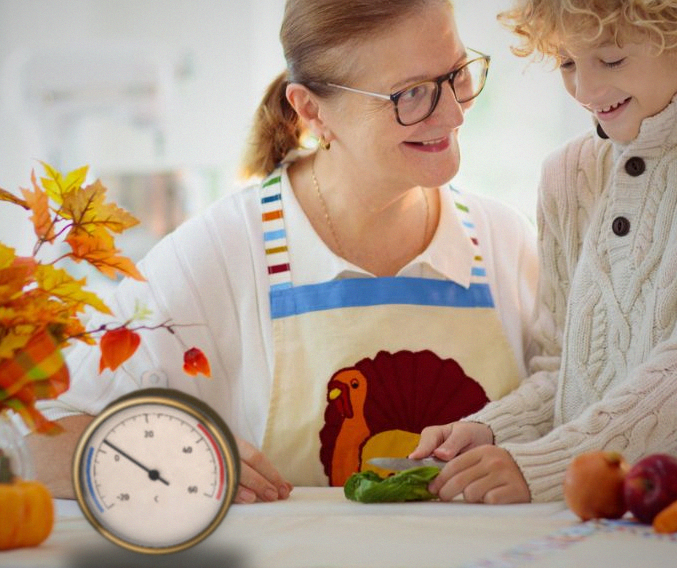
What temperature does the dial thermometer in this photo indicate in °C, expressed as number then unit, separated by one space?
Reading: 4 °C
